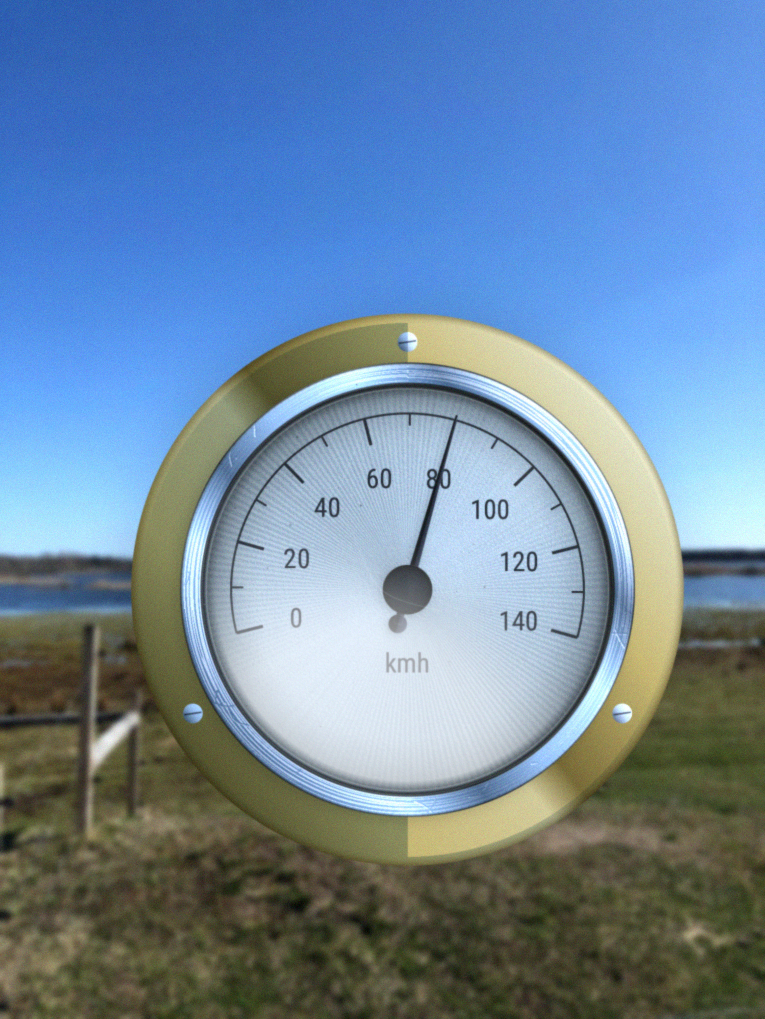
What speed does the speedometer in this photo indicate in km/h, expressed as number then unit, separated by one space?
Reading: 80 km/h
